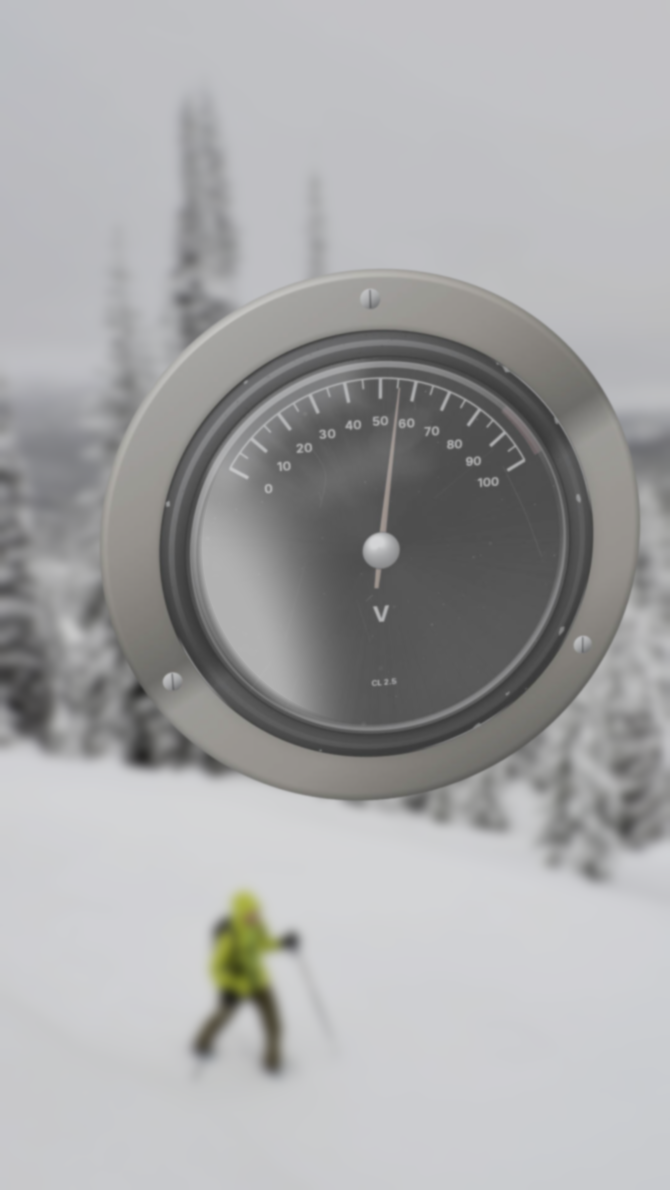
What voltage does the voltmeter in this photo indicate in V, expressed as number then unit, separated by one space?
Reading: 55 V
